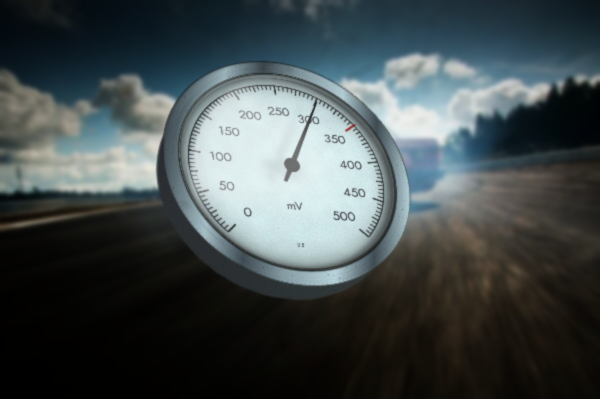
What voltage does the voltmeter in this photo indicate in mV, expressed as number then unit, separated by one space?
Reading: 300 mV
